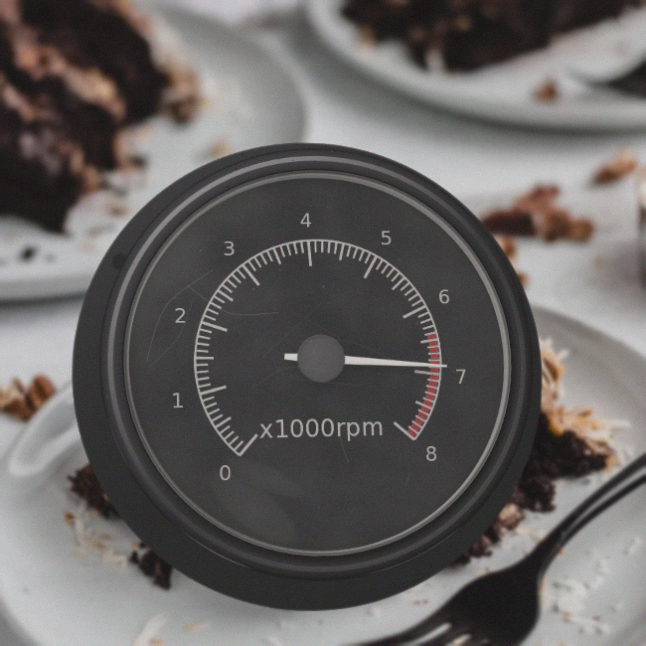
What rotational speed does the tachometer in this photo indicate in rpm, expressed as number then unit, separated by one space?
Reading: 6900 rpm
